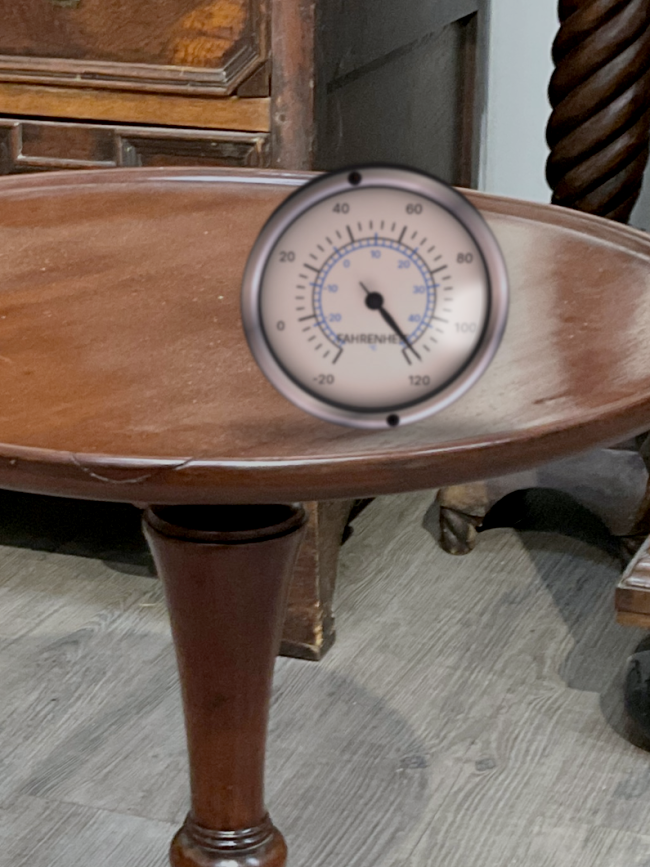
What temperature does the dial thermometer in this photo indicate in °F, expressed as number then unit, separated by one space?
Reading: 116 °F
